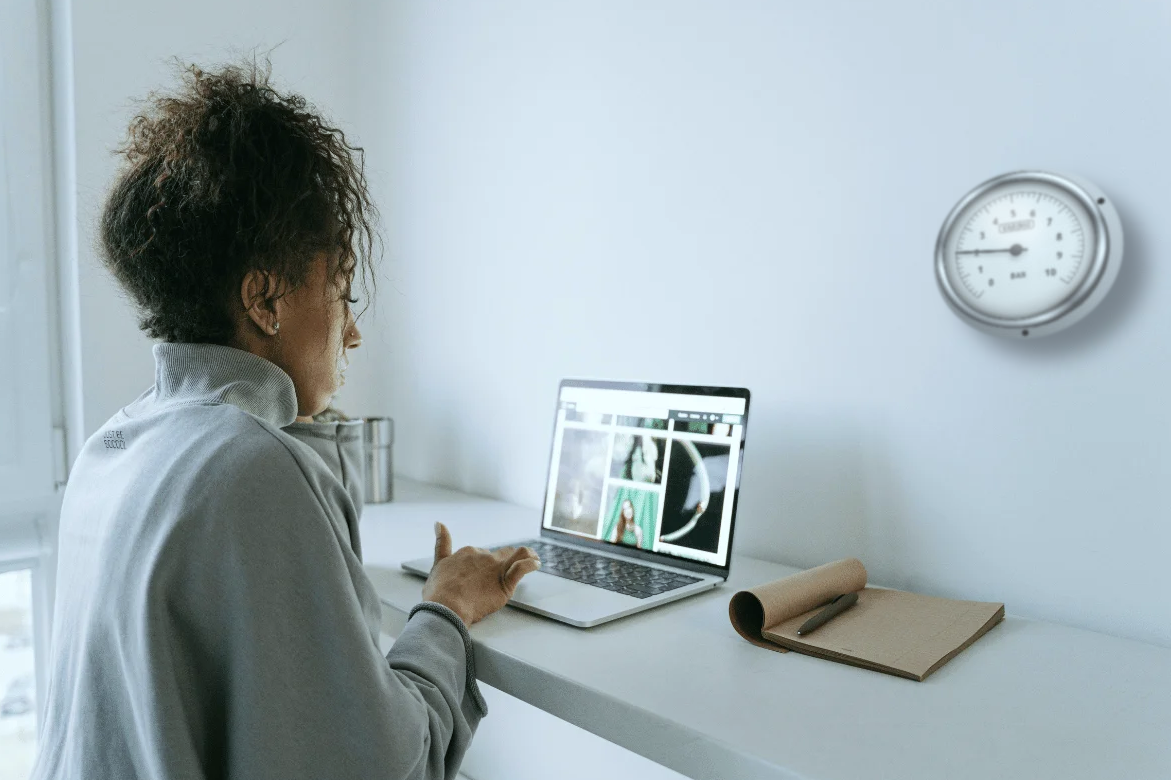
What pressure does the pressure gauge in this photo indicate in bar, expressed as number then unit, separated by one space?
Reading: 2 bar
